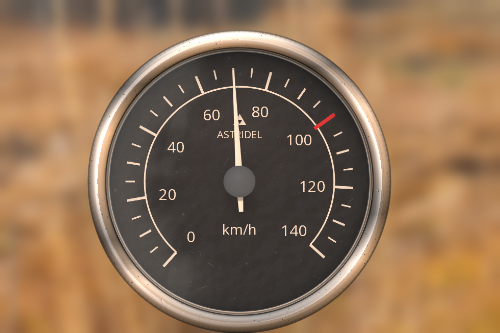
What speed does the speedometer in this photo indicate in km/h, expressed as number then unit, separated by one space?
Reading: 70 km/h
